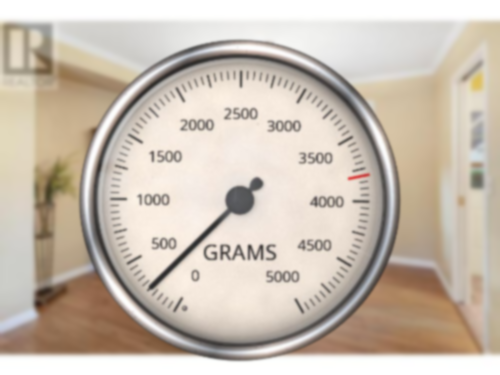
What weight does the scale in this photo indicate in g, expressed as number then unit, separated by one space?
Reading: 250 g
